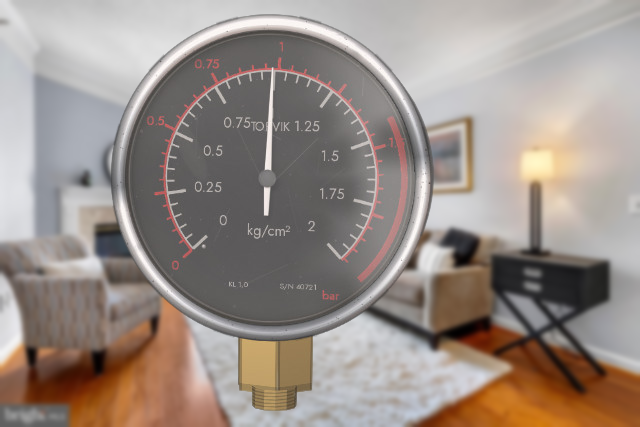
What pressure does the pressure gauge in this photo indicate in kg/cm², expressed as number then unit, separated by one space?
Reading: 1 kg/cm²
